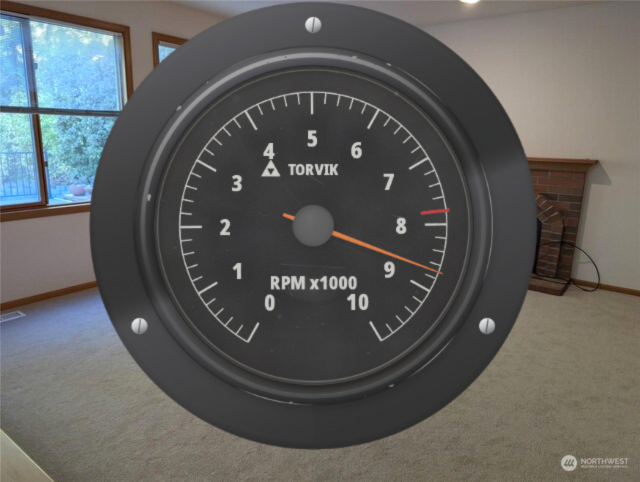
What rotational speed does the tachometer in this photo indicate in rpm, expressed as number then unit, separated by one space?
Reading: 8700 rpm
